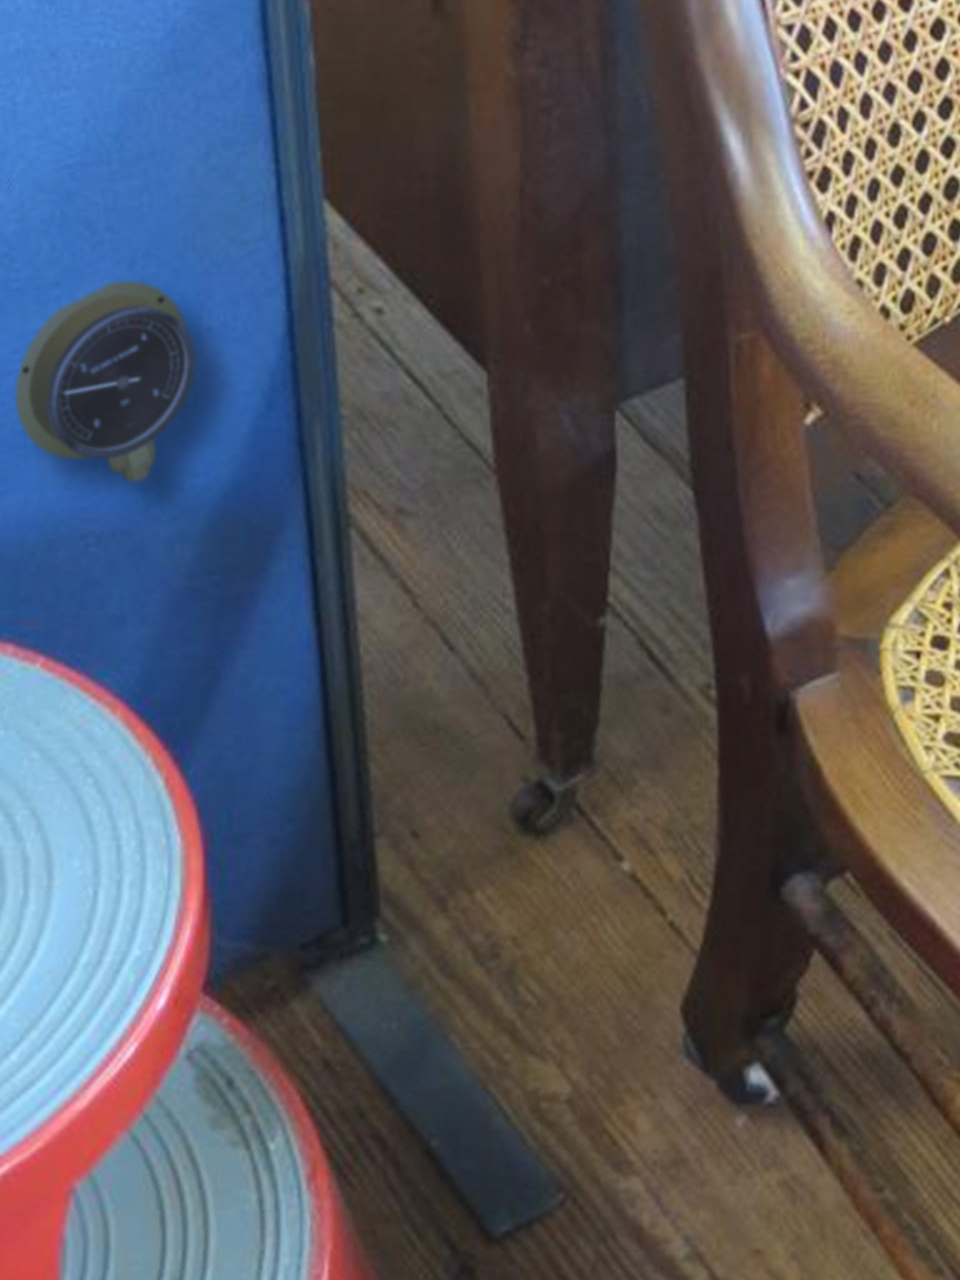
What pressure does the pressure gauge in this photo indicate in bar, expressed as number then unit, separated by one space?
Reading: 1.4 bar
